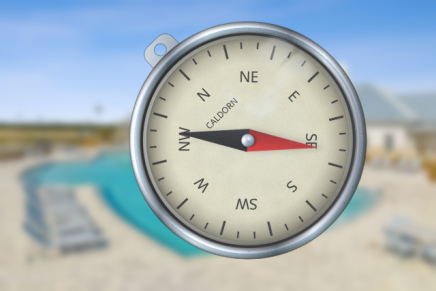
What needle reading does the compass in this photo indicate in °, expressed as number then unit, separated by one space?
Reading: 140 °
